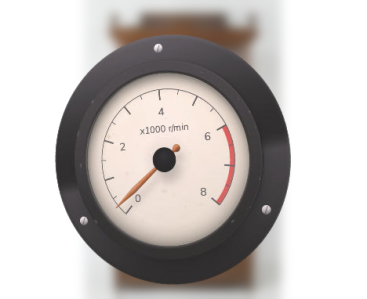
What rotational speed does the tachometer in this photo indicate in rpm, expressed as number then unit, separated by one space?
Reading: 250 rpm
